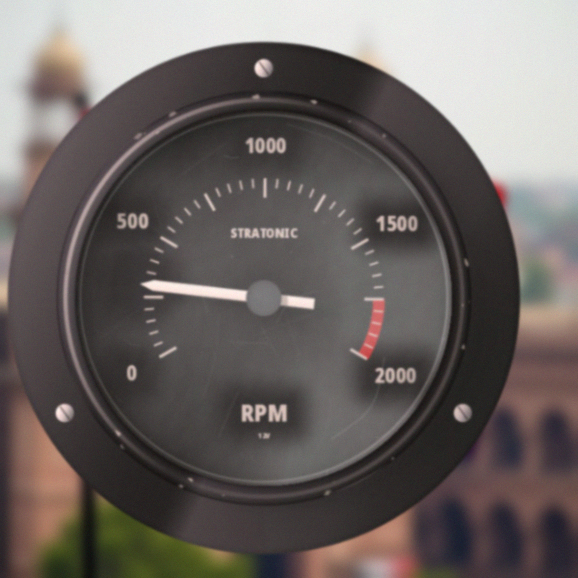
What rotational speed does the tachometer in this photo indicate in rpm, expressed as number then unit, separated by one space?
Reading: 300 rpm
